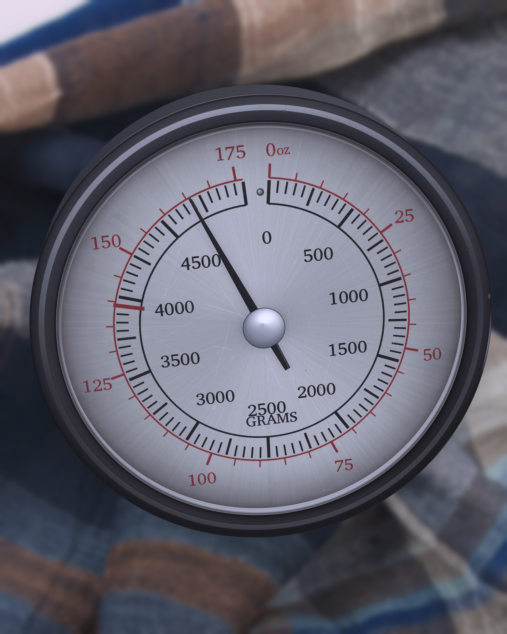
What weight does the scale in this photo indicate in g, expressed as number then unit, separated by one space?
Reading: 4700 g
